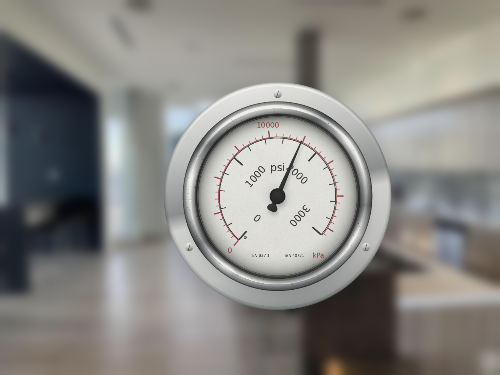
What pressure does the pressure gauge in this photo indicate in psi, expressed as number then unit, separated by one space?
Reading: 1800 psi
